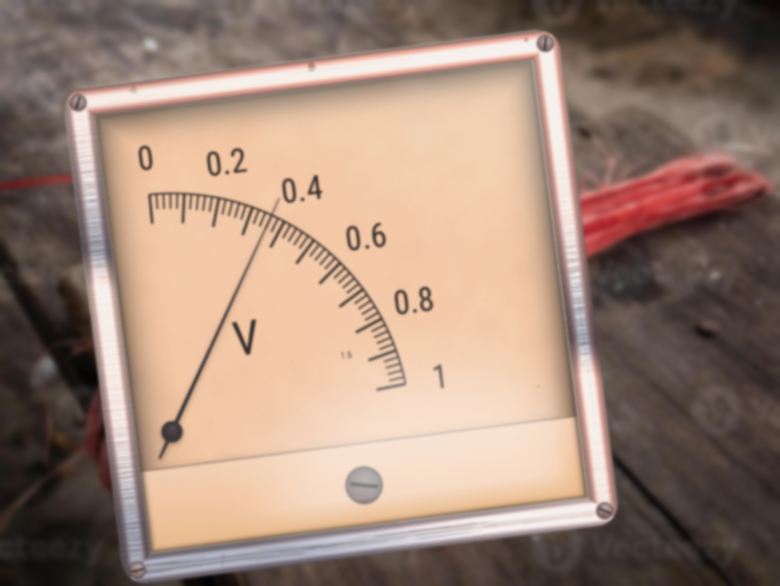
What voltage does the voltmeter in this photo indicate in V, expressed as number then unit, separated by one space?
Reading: 0.36 V
